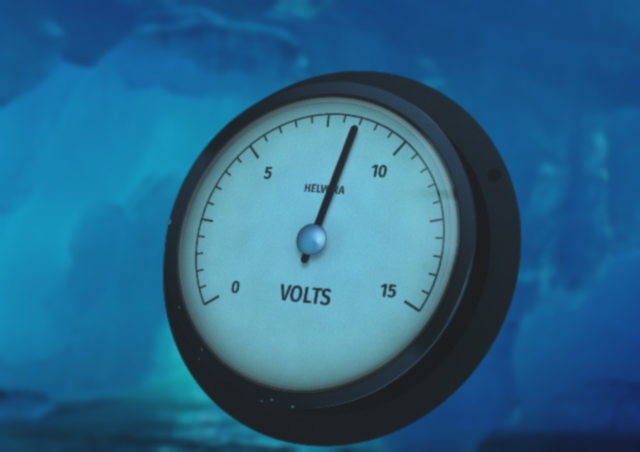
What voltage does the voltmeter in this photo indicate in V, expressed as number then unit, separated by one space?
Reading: 8.5 V
